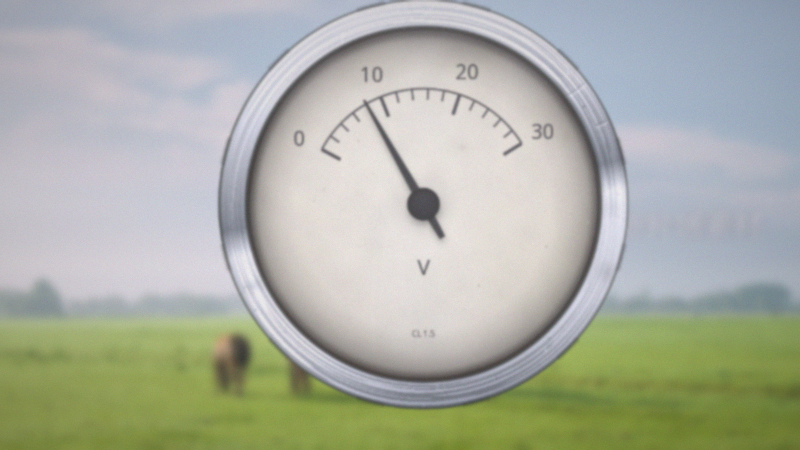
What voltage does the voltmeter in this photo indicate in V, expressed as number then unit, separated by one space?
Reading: 8 V
